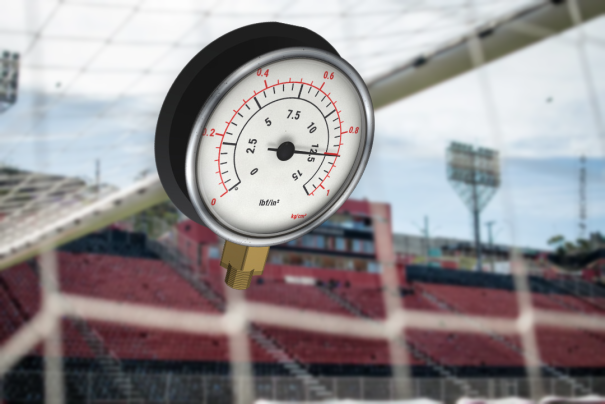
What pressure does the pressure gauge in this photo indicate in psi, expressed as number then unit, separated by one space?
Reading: 12.5 psi
